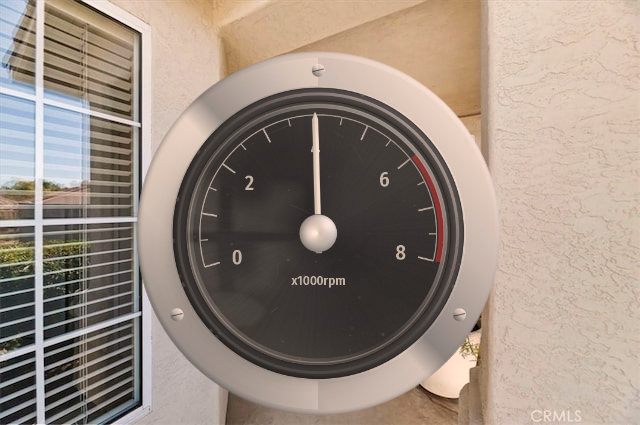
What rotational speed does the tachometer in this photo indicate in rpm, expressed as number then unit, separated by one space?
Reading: 4000 rpm
